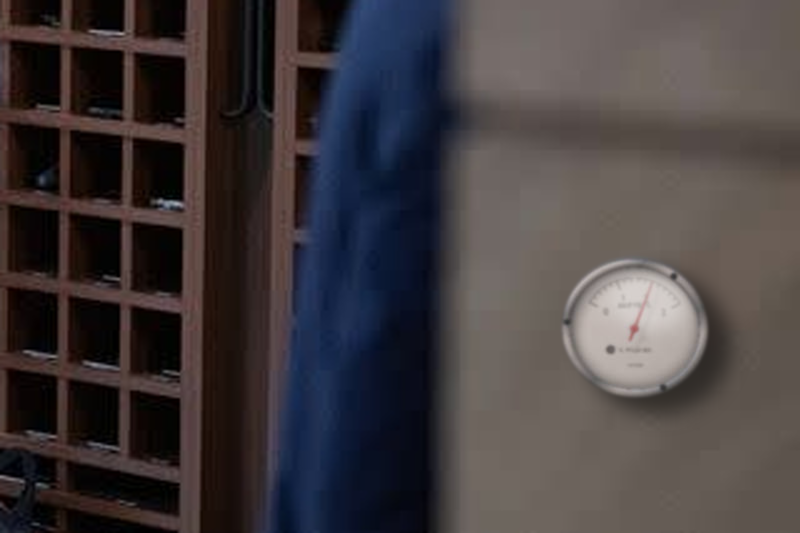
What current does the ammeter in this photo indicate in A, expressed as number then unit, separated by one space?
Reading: 2 A
